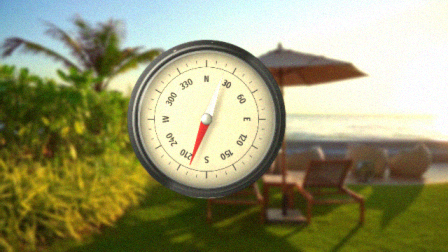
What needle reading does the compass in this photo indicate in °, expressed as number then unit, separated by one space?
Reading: 200 °
